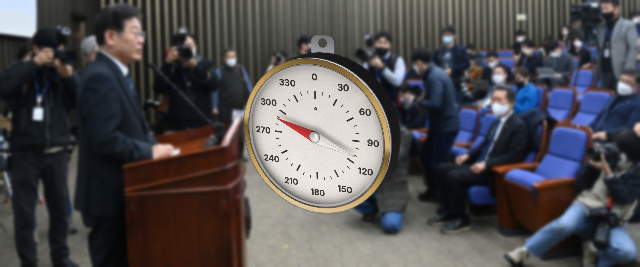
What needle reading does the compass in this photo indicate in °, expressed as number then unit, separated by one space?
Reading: 290 °
